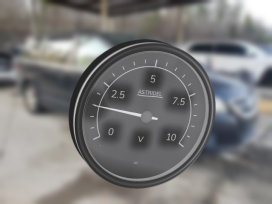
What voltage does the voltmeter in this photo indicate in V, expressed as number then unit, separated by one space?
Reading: 1.5 V
